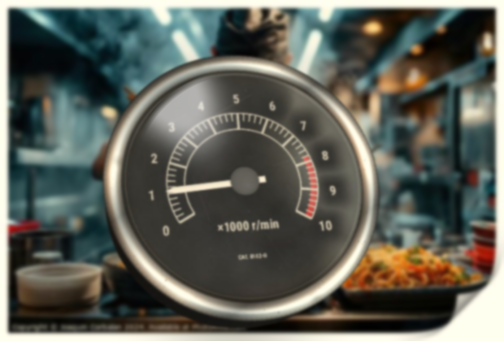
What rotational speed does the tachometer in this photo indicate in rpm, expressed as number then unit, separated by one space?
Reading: 1000 rpm
